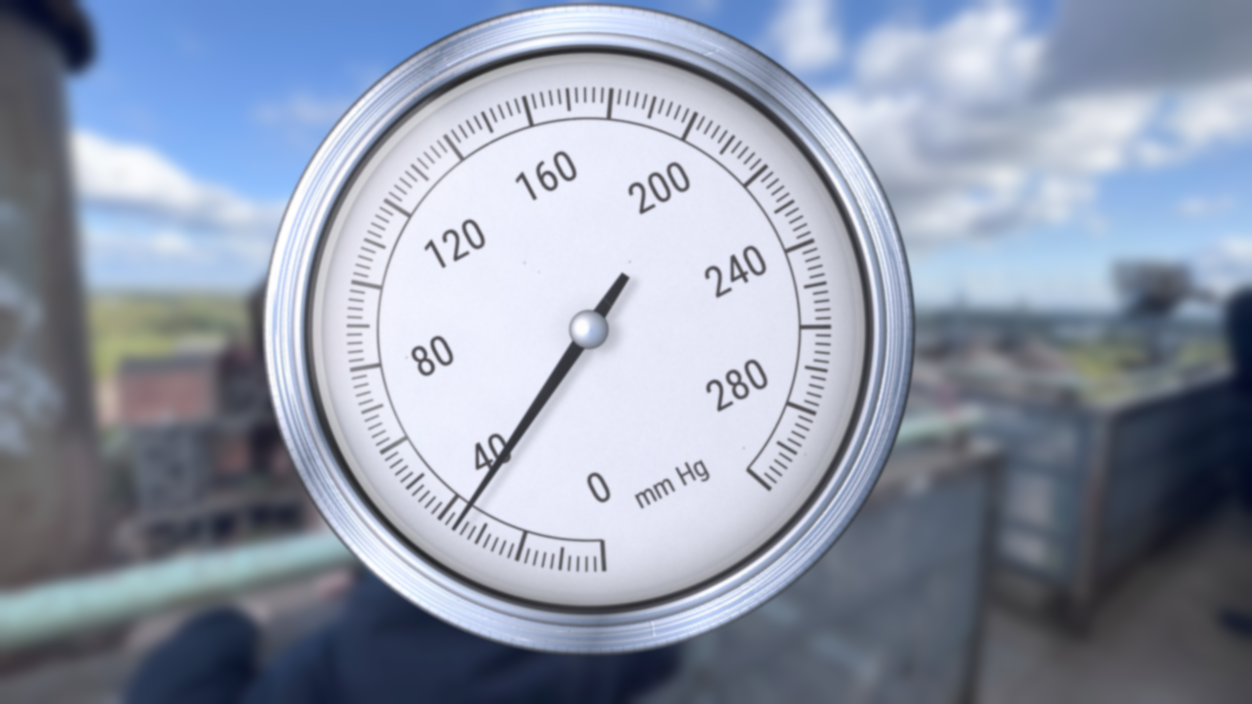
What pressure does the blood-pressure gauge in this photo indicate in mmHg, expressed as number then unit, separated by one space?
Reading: 36 mmHg
